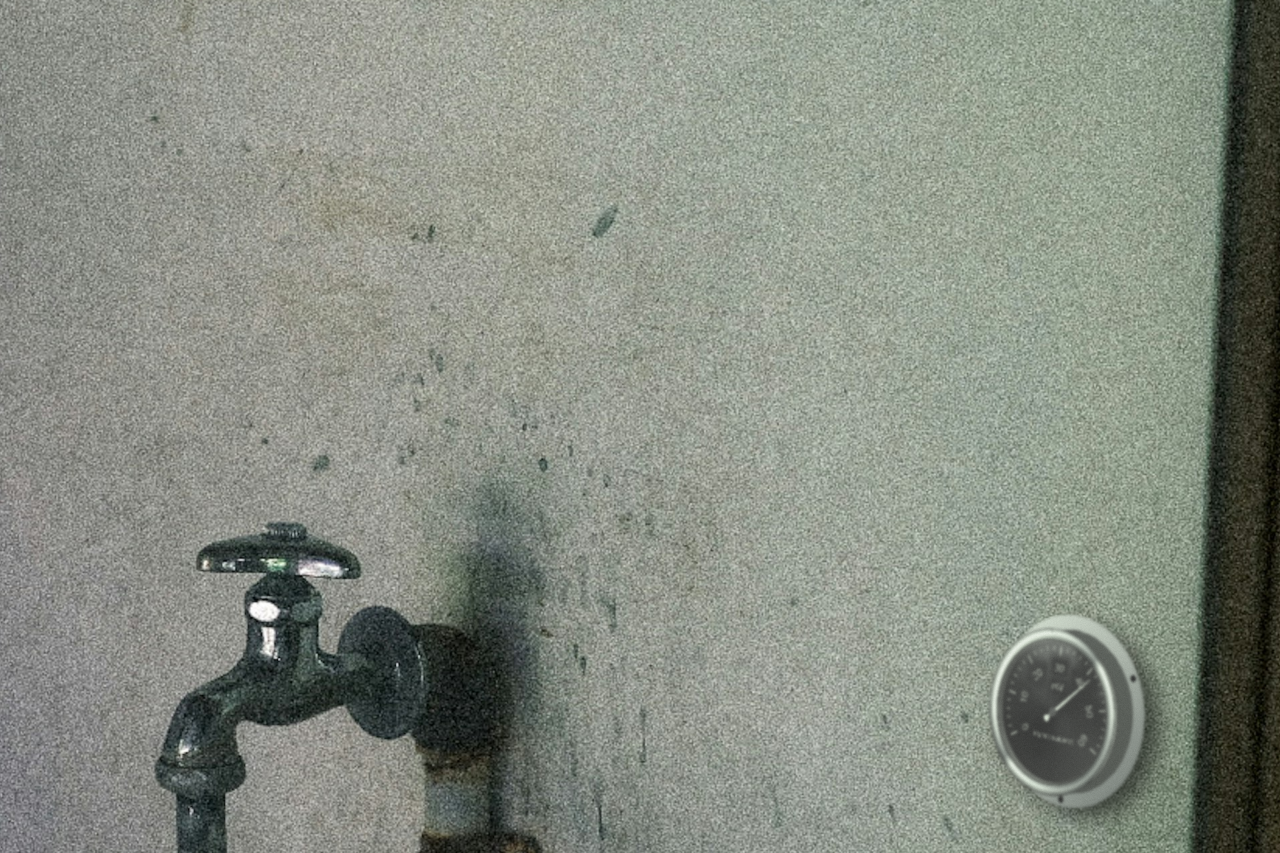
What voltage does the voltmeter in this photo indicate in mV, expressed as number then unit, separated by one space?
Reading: 42 mV
